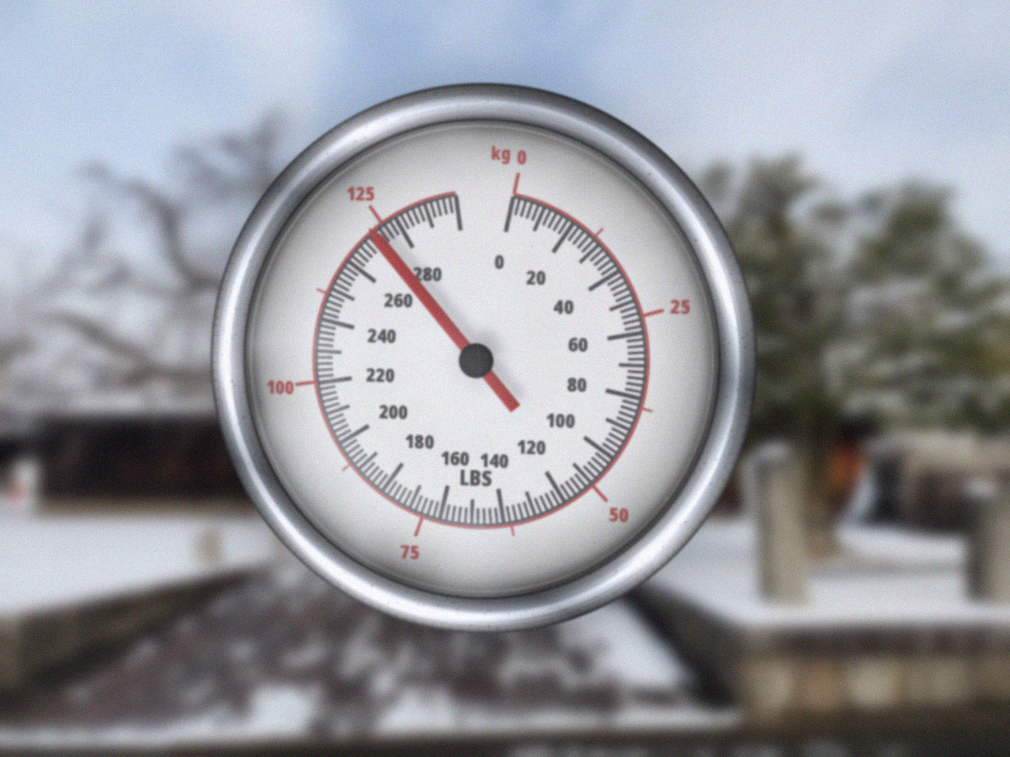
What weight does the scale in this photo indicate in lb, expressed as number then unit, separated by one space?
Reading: 272 lb
